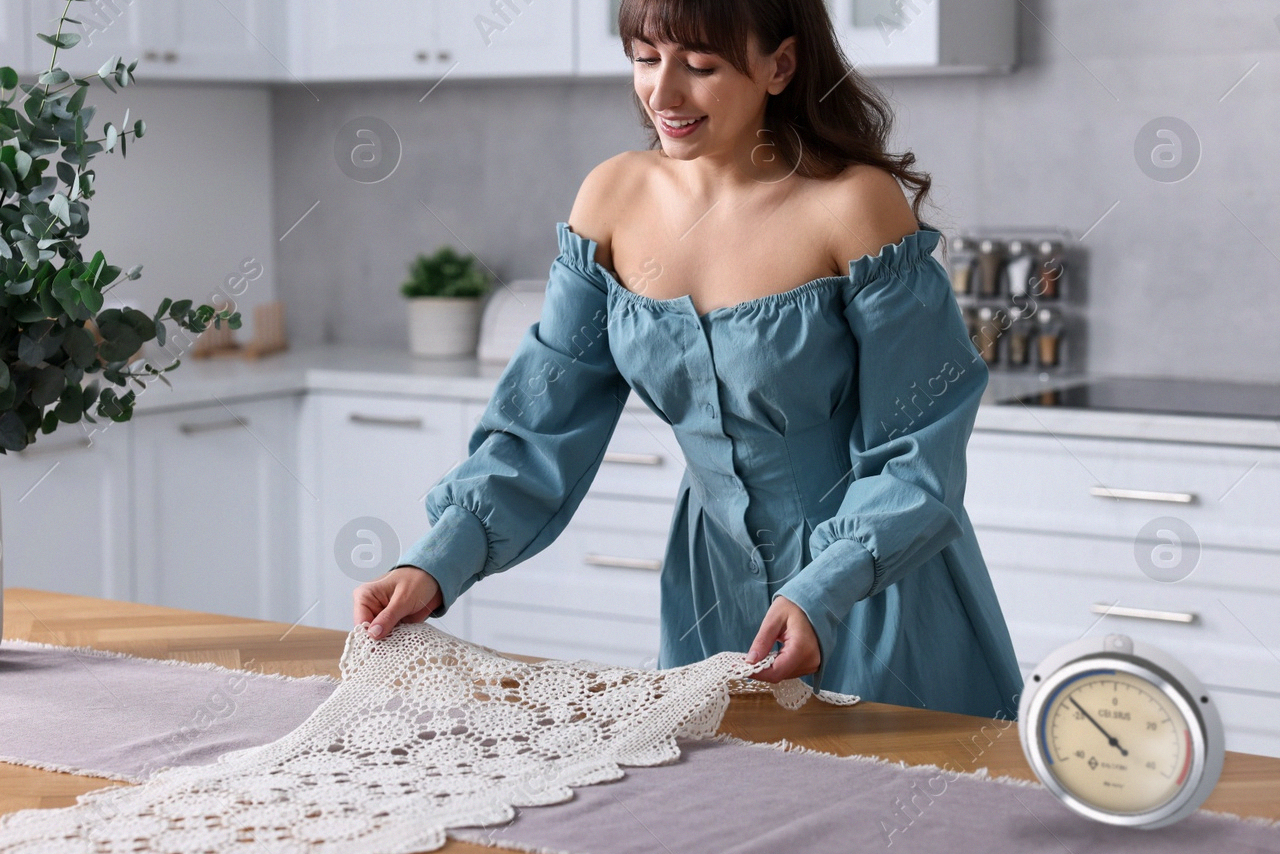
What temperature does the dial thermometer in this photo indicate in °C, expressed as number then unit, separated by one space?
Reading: -16 °C
